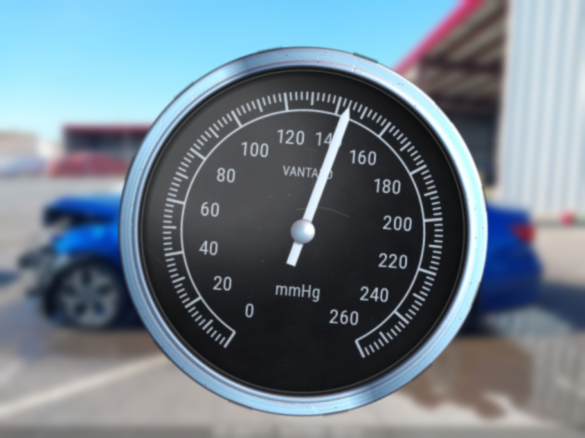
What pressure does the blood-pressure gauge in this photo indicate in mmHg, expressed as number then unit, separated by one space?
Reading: 144 mmHg
